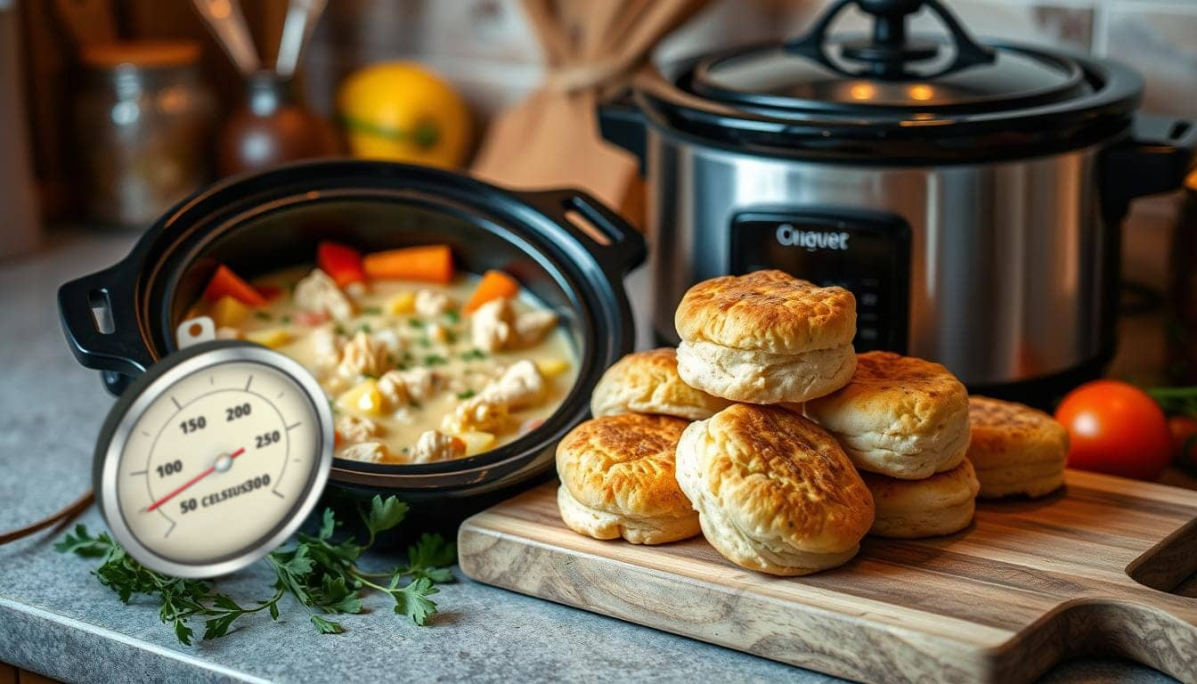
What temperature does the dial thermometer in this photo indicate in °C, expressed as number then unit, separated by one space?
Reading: 75 °C
